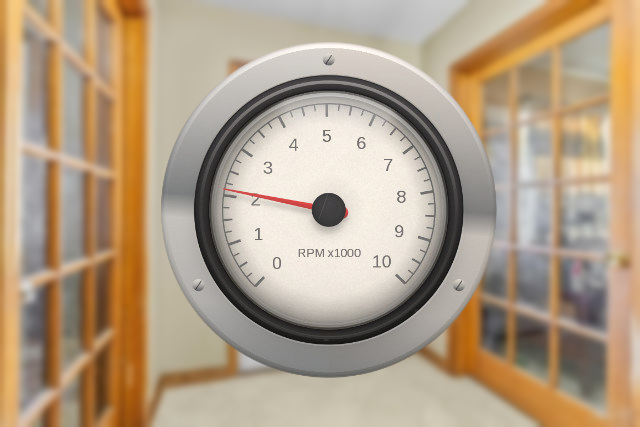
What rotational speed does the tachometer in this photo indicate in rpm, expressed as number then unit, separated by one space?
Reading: 2125 rpm
